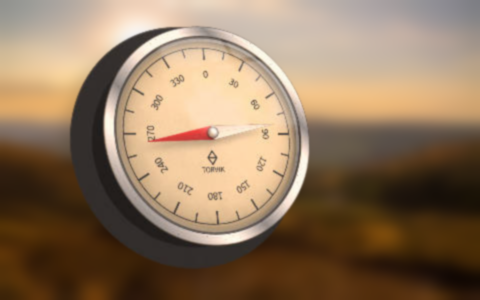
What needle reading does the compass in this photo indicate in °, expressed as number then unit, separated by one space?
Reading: 262.5 °
